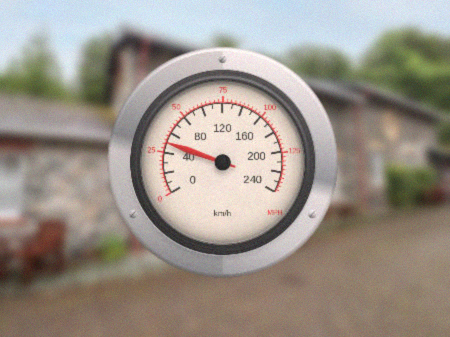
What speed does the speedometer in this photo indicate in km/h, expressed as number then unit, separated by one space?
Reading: 50 km/h
